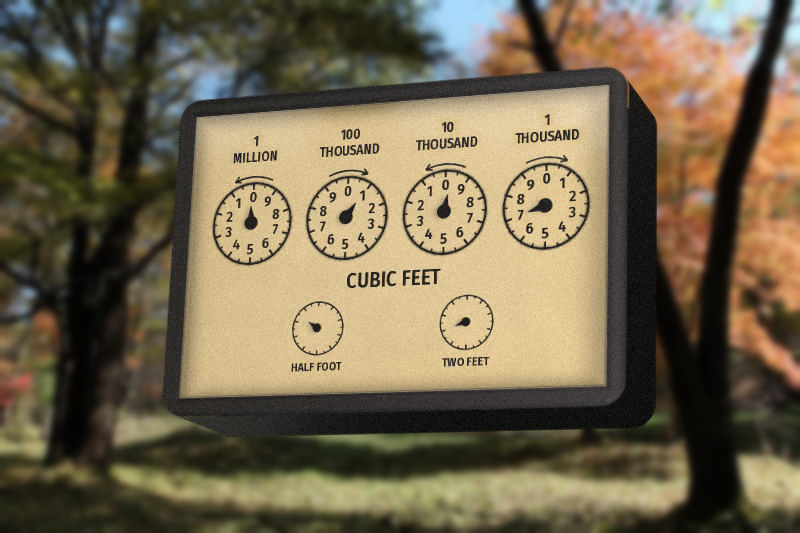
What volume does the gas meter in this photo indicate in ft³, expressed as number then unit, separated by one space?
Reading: 9700 ft³
